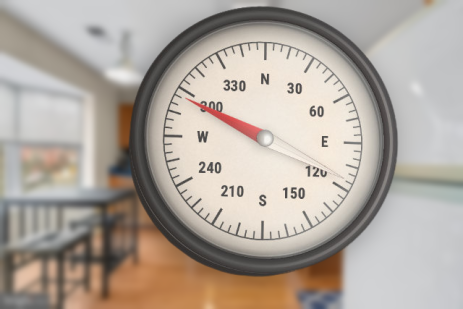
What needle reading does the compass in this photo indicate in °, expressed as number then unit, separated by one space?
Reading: 295 °
